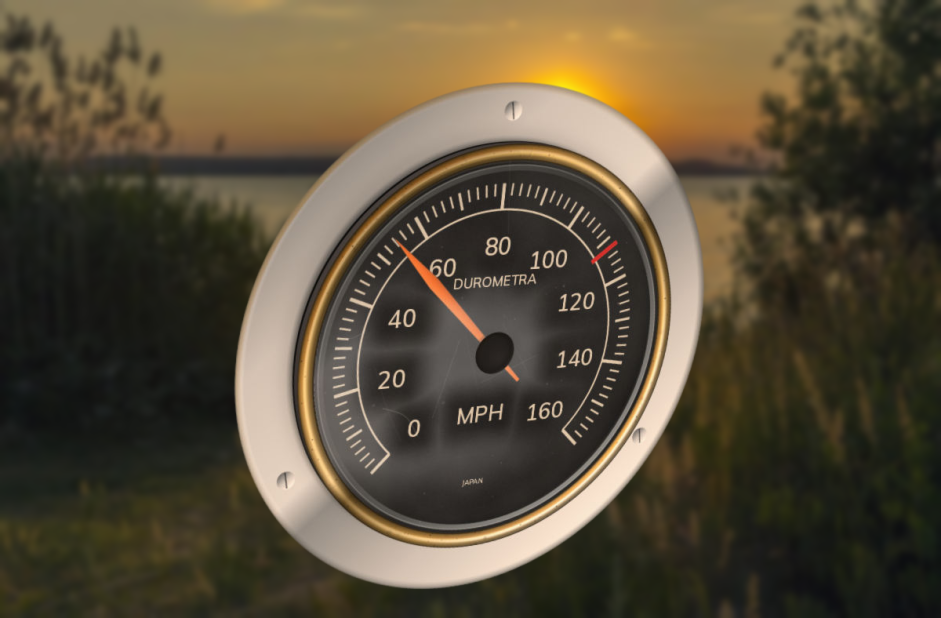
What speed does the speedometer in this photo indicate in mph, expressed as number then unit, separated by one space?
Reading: 54 mph
